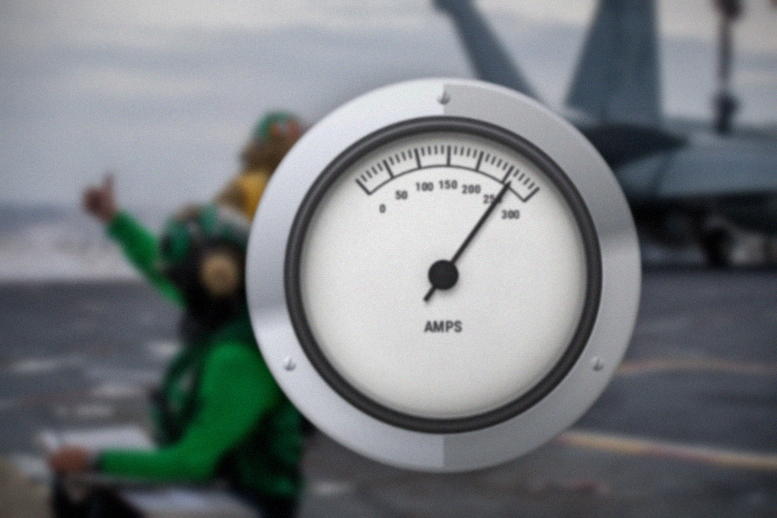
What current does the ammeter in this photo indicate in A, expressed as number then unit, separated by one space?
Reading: 260 A
